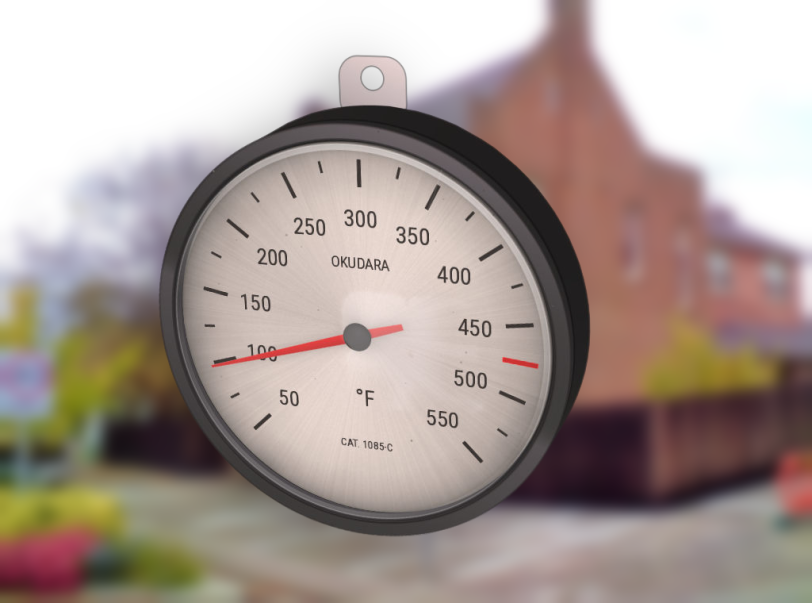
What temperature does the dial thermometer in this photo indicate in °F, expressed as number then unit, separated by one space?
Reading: 100 °F
